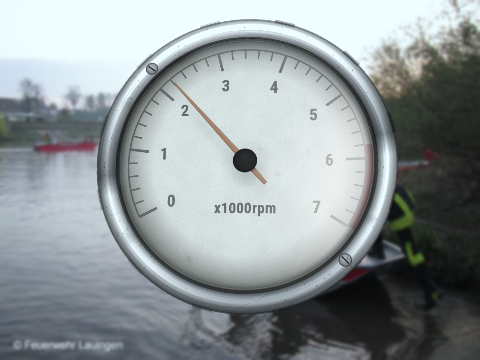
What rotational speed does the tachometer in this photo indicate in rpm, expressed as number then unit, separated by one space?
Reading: 2200 rpm
